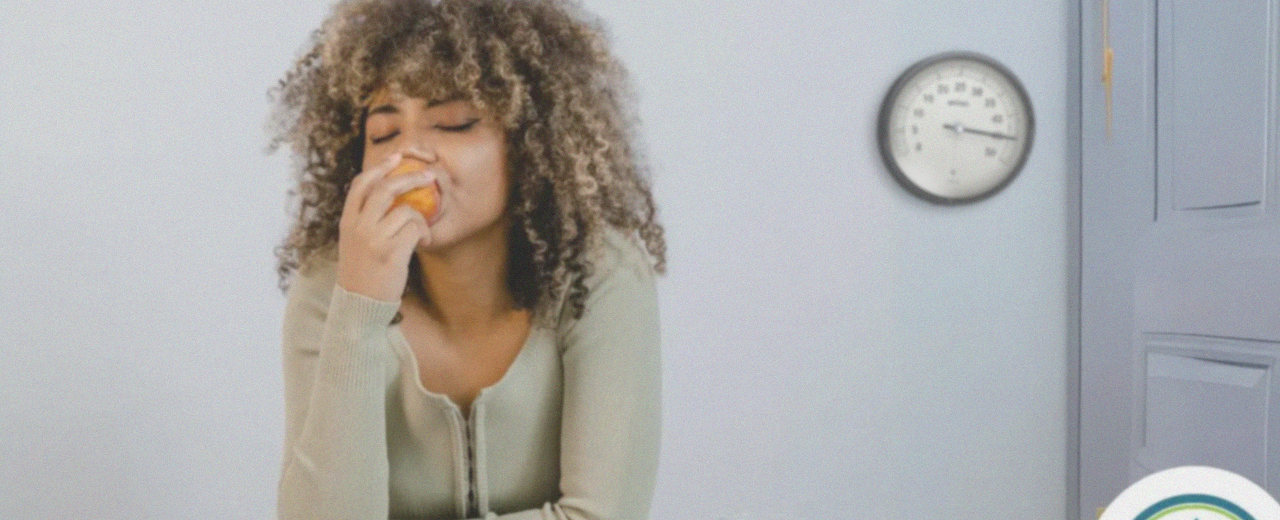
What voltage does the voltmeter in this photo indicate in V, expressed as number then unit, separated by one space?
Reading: 45 V
